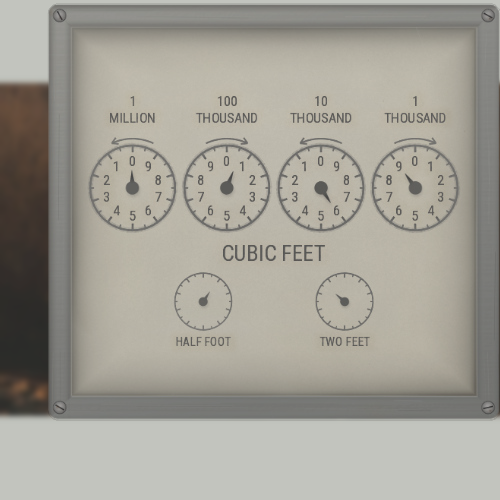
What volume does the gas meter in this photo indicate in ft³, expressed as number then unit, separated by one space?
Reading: 5900 ft³
